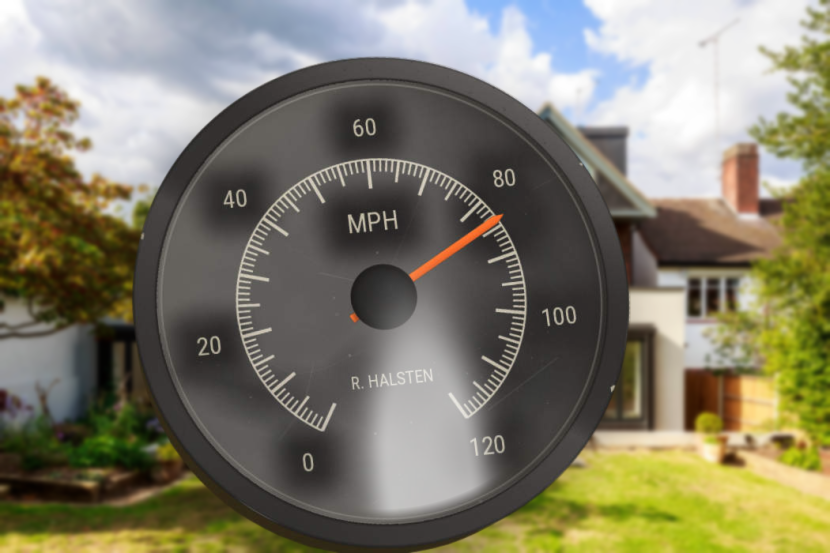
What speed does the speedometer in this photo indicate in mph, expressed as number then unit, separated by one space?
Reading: 84 mph
